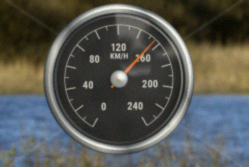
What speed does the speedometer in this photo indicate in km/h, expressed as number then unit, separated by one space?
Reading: 155 km/h
